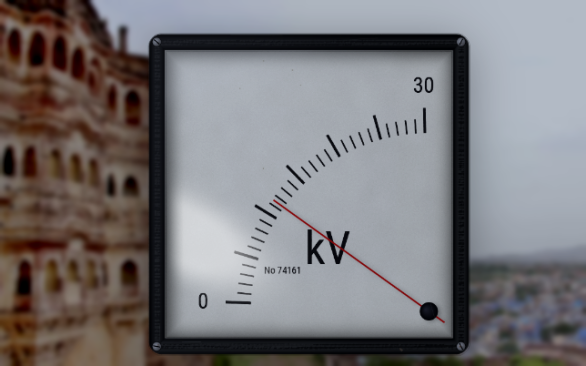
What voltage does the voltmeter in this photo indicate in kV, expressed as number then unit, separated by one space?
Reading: 11.5 kV
